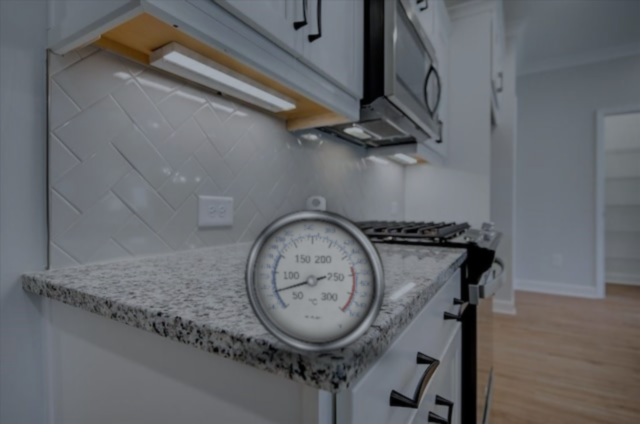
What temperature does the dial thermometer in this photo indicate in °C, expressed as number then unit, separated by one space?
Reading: 75 °C
